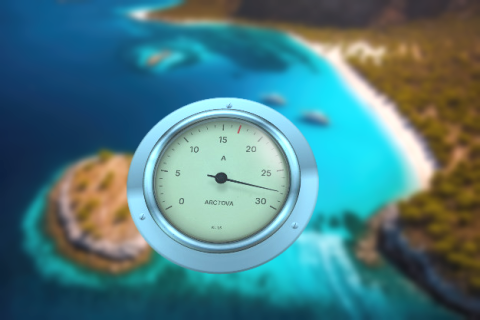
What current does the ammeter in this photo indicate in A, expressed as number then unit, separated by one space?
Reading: 28 A
